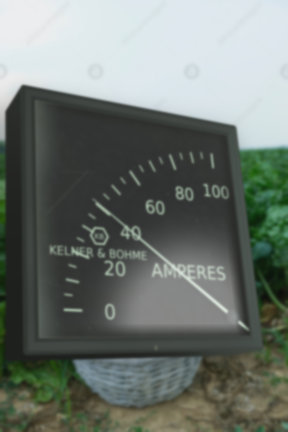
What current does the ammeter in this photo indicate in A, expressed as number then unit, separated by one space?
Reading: 40 A
